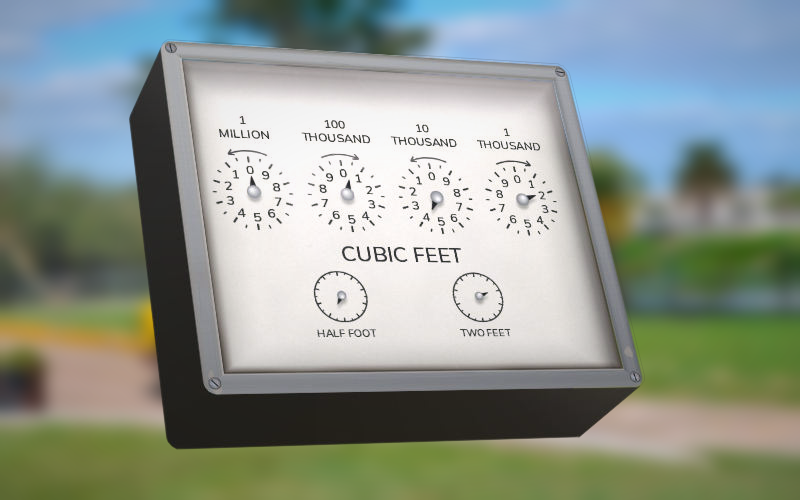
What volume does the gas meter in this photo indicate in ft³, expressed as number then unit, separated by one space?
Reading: 4200 ft³
